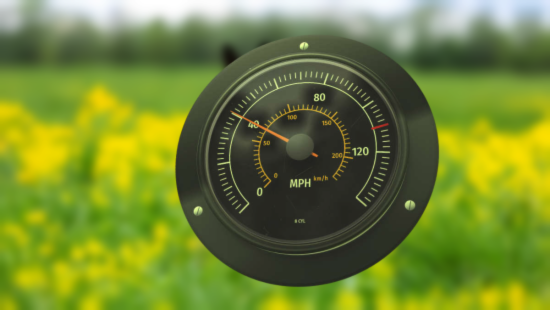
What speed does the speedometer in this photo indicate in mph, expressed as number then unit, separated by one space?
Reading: 40 mph
